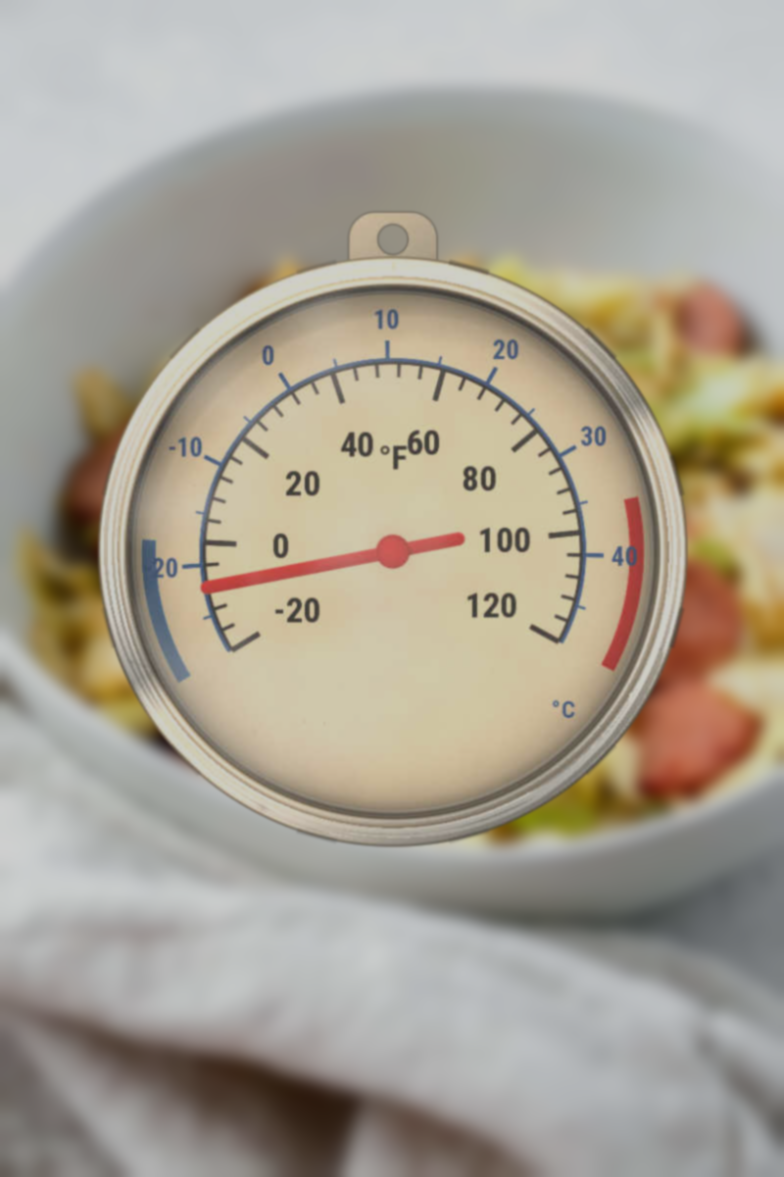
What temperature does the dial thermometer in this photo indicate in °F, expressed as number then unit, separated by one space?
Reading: -8 °F
